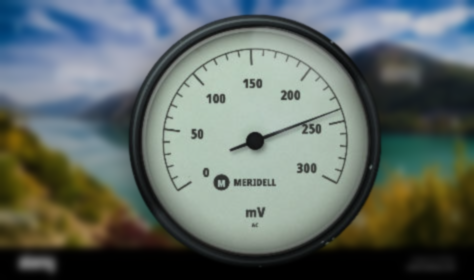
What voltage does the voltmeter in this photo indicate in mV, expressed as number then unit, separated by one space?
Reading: 240 mV
